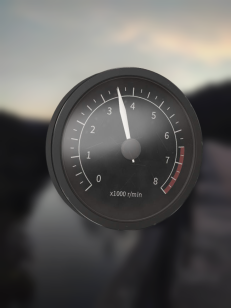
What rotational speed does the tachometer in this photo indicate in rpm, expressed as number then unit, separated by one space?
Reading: 3500 rpm
